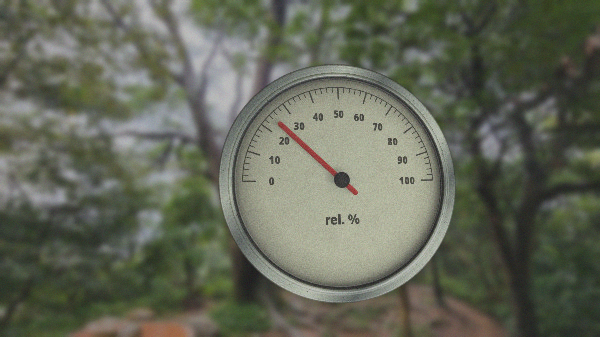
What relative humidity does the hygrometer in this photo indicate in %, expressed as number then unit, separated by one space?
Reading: 24 %
